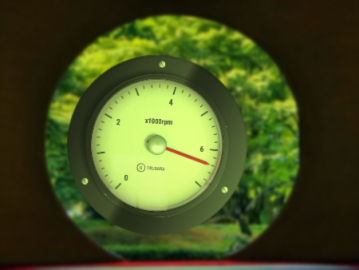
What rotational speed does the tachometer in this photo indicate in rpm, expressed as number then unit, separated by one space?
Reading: 6400 rpm
